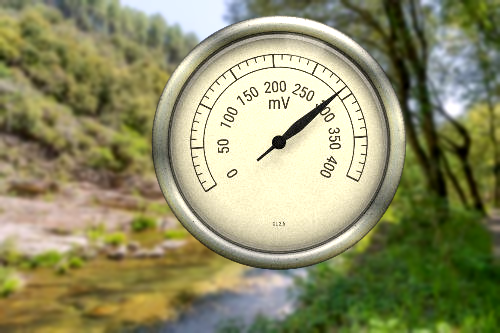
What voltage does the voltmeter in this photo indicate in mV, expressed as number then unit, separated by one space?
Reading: 290 mV
